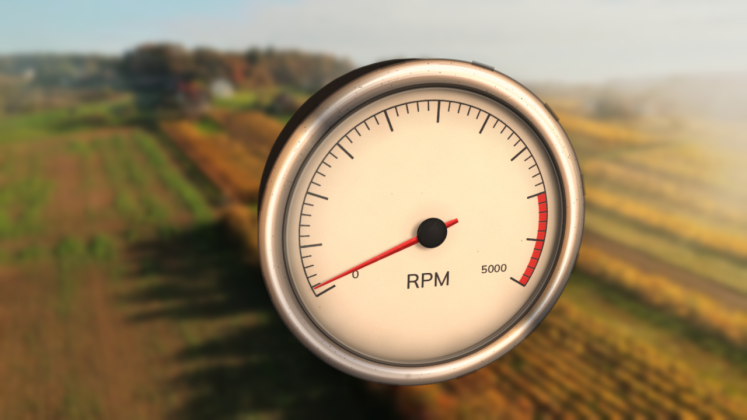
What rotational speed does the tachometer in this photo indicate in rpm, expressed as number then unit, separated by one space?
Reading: 100 rpm
